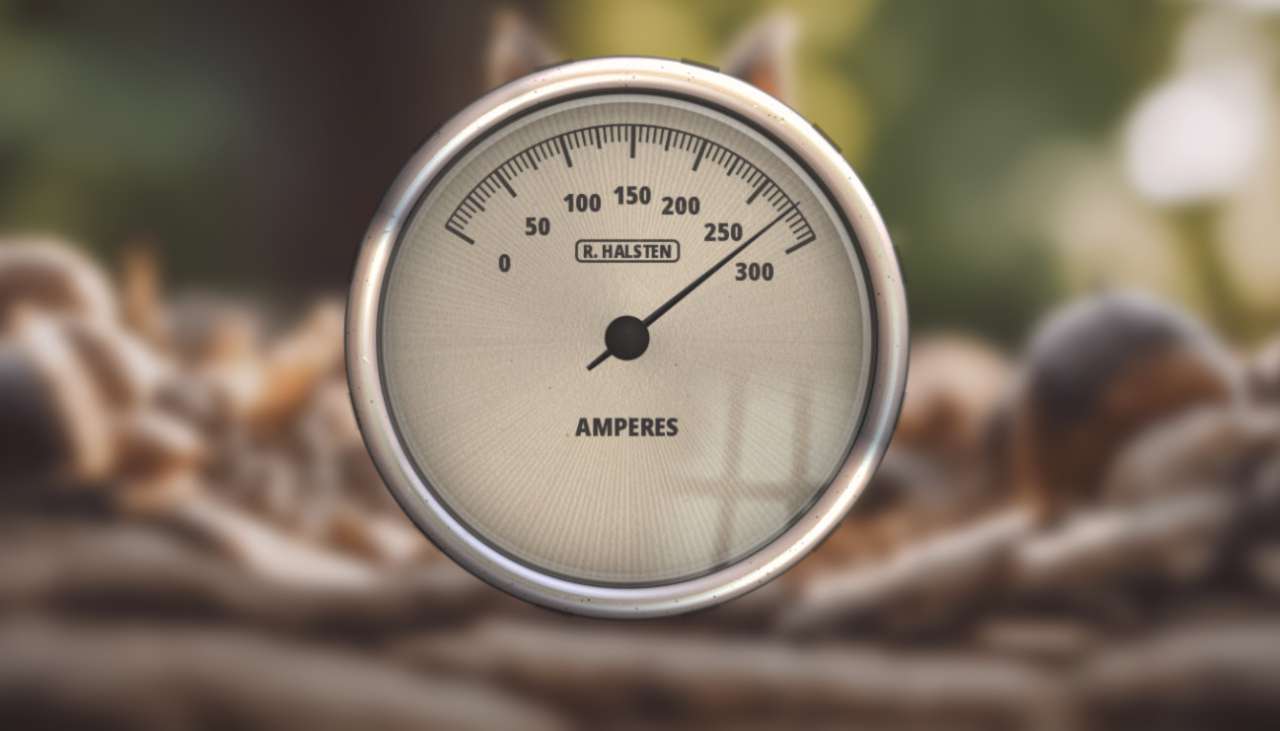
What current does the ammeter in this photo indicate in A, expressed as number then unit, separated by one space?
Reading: 275 A
